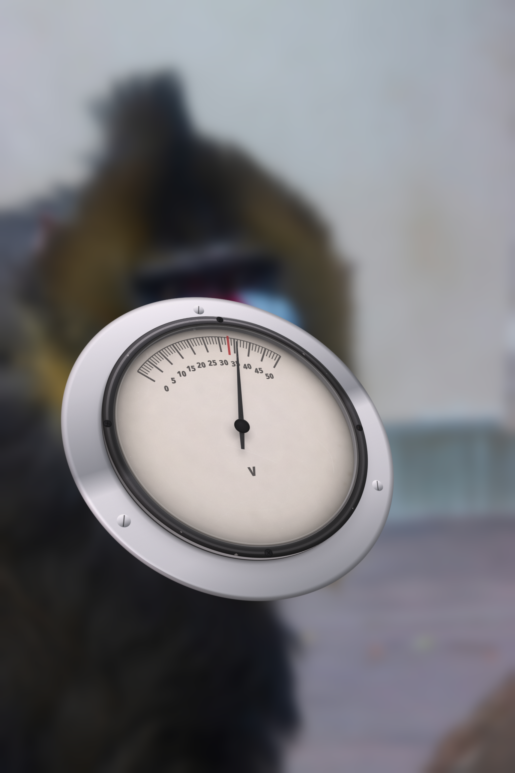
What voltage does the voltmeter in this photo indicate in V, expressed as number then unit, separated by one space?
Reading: 35 V
